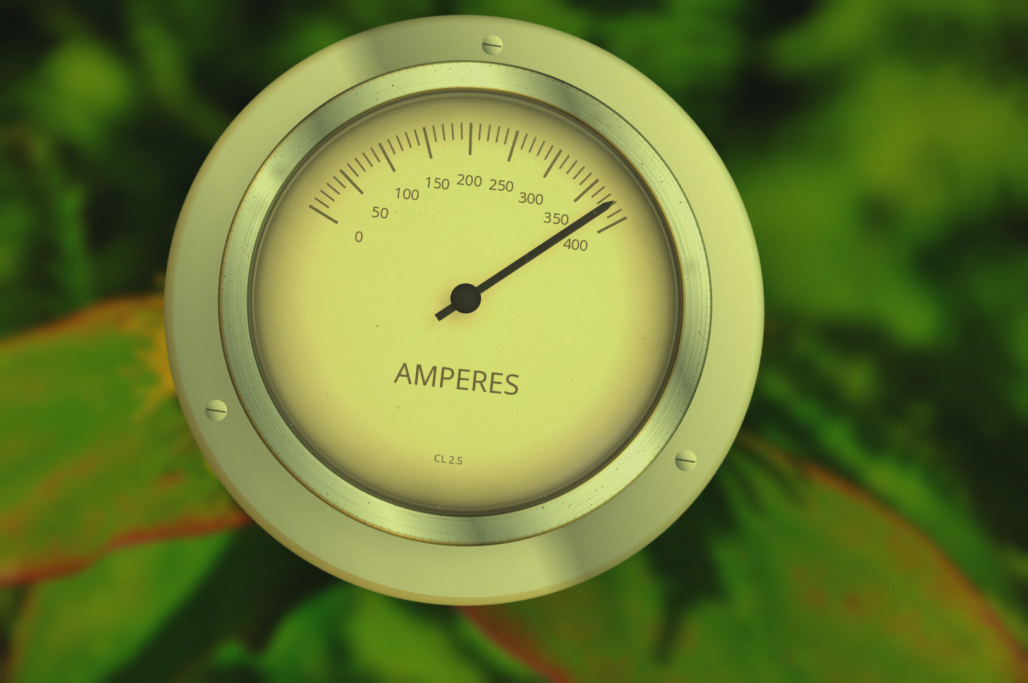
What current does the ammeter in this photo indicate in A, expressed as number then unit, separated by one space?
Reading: 380 A
